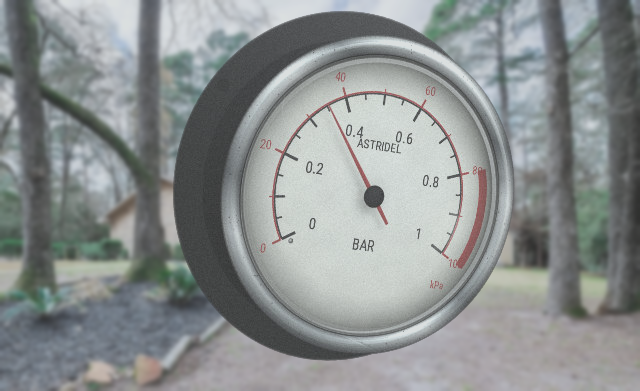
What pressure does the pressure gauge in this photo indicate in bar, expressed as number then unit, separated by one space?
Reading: 0.35 bar
